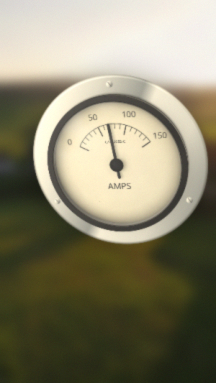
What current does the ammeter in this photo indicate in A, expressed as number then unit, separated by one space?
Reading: 70 A
